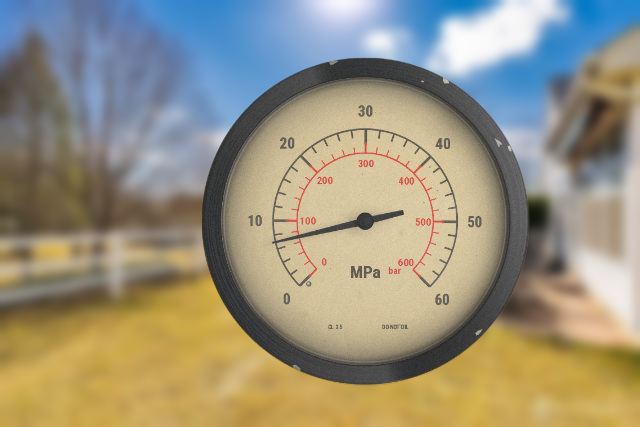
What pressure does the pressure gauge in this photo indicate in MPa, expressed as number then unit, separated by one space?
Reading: 7 MPa
